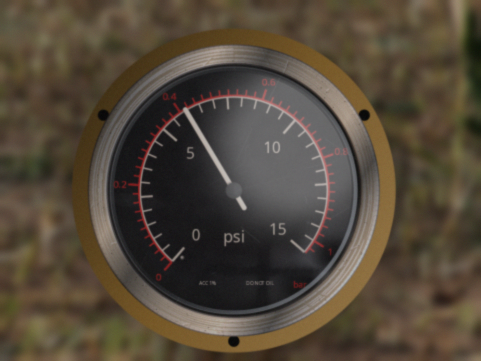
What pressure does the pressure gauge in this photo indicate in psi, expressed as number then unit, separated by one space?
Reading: 6 psi
